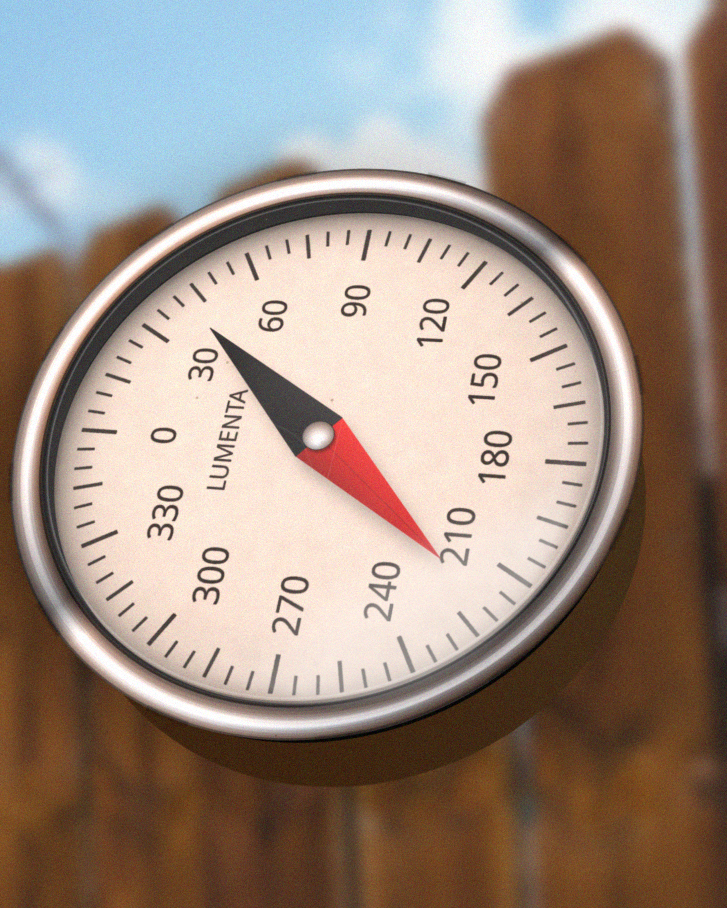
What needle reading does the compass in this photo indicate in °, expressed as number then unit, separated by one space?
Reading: 220 °
